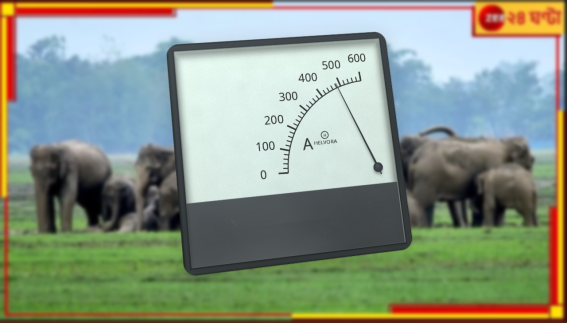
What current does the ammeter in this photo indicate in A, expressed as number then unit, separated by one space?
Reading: 480 A
